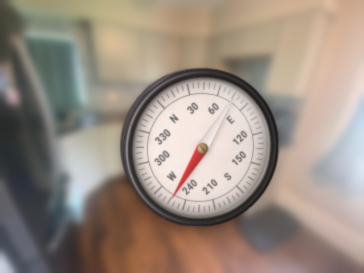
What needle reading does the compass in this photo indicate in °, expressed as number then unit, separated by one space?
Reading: 255 °
